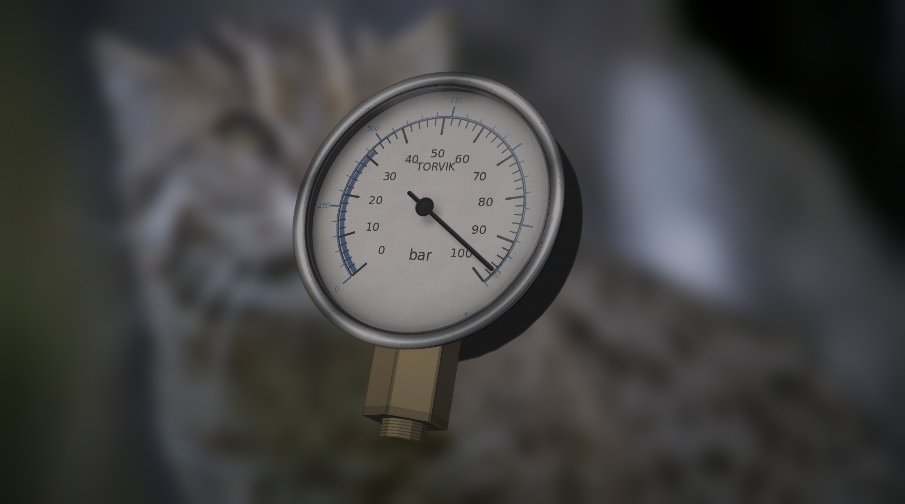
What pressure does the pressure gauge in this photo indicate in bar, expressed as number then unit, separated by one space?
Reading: 97 bar
